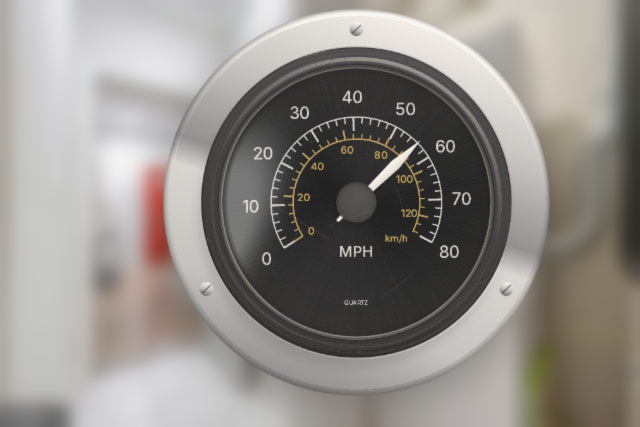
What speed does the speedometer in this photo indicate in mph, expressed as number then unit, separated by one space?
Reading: 56 mph
